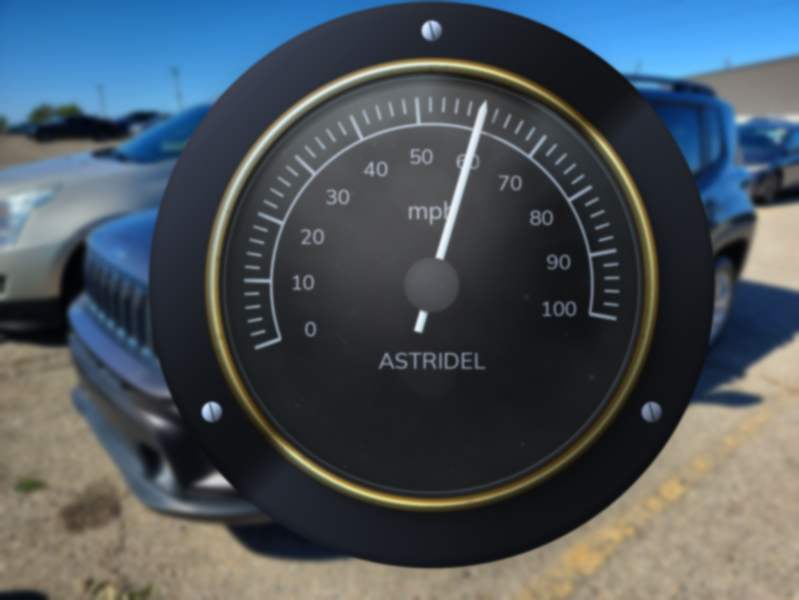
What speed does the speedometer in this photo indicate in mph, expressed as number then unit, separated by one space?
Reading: 60 mph
